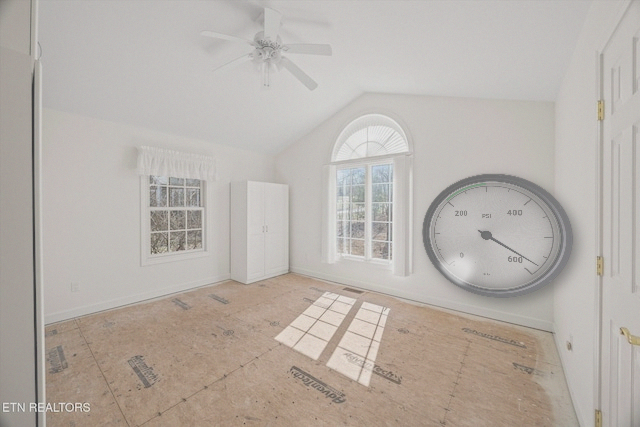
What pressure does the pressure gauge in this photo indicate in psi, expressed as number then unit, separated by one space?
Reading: 575 psi
